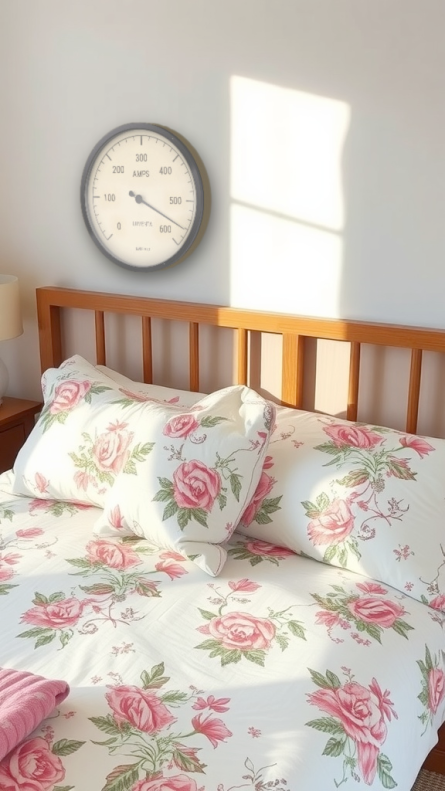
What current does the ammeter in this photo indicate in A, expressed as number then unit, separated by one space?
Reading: 560 A
